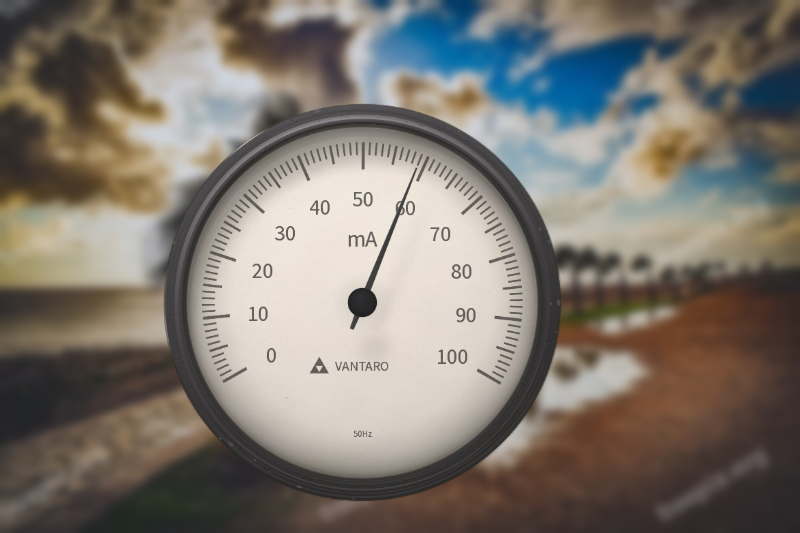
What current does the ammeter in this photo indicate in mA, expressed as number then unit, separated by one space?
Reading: 59 mA
